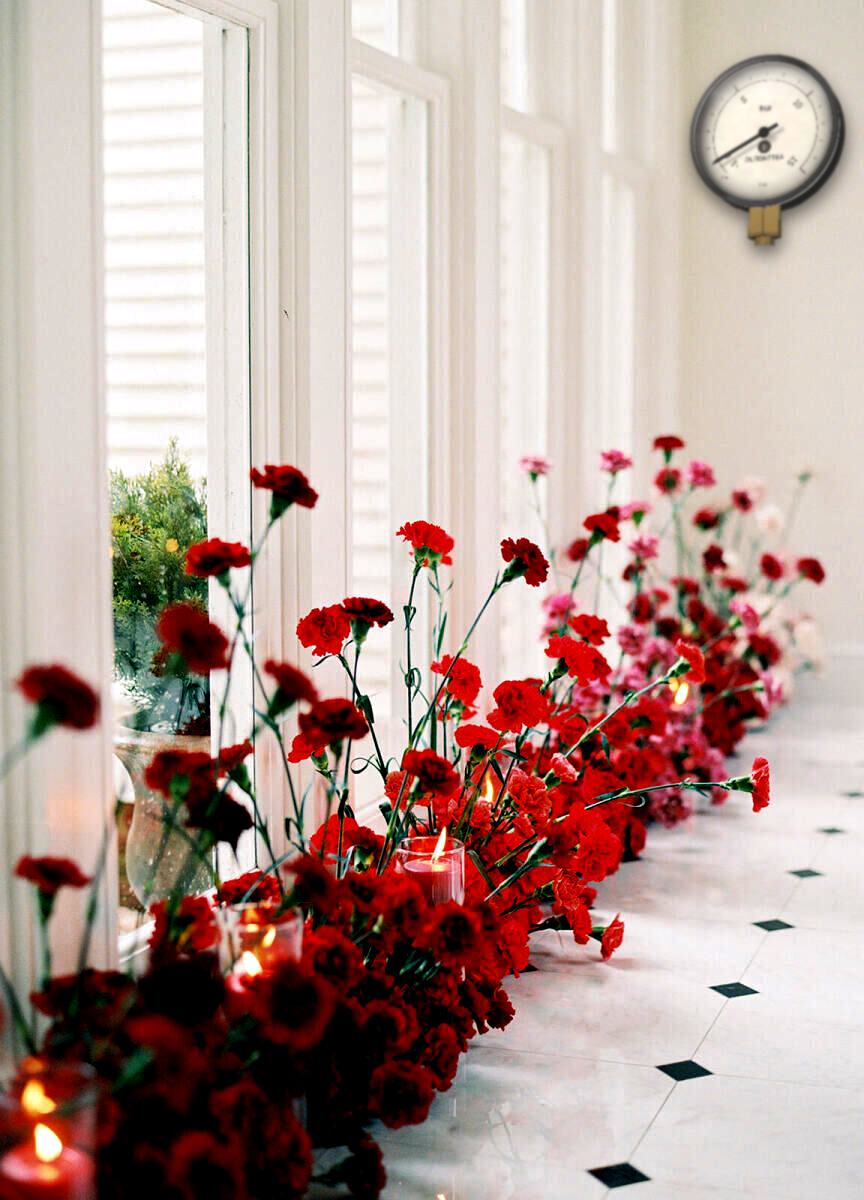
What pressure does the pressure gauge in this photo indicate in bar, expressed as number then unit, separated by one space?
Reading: 0 bar
